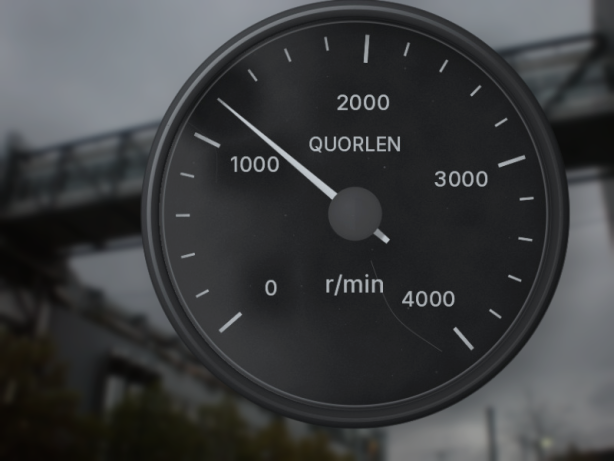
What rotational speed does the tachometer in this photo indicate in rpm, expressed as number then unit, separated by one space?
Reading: 1200 rpm
